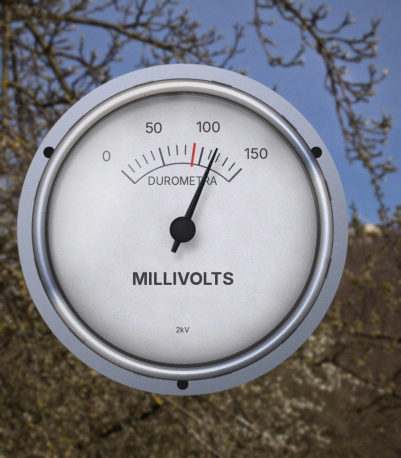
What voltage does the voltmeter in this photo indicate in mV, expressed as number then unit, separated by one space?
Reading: 115 mV
